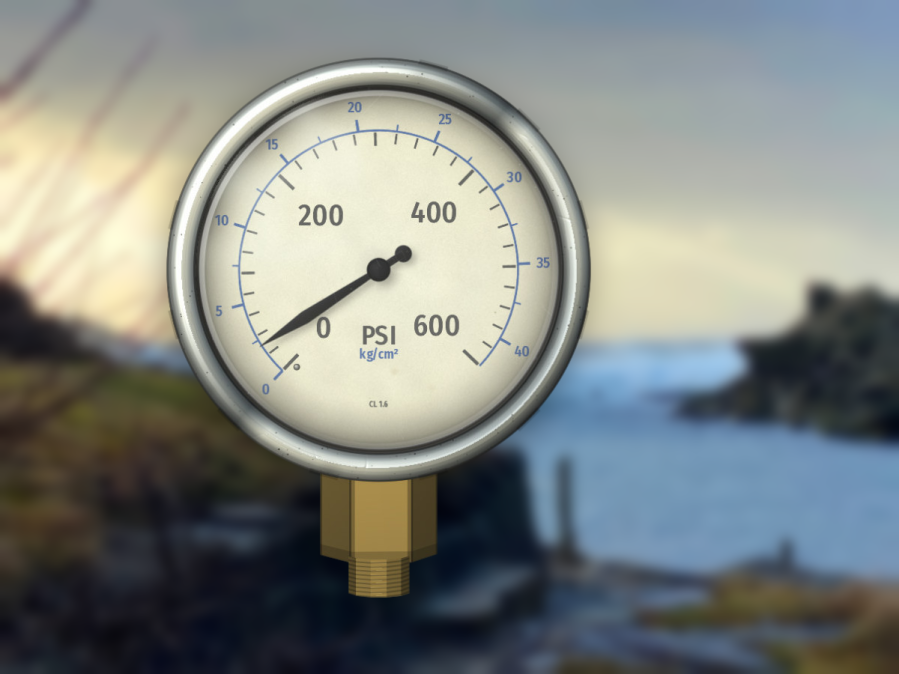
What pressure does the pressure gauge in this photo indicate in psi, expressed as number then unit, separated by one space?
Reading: 30 psi
